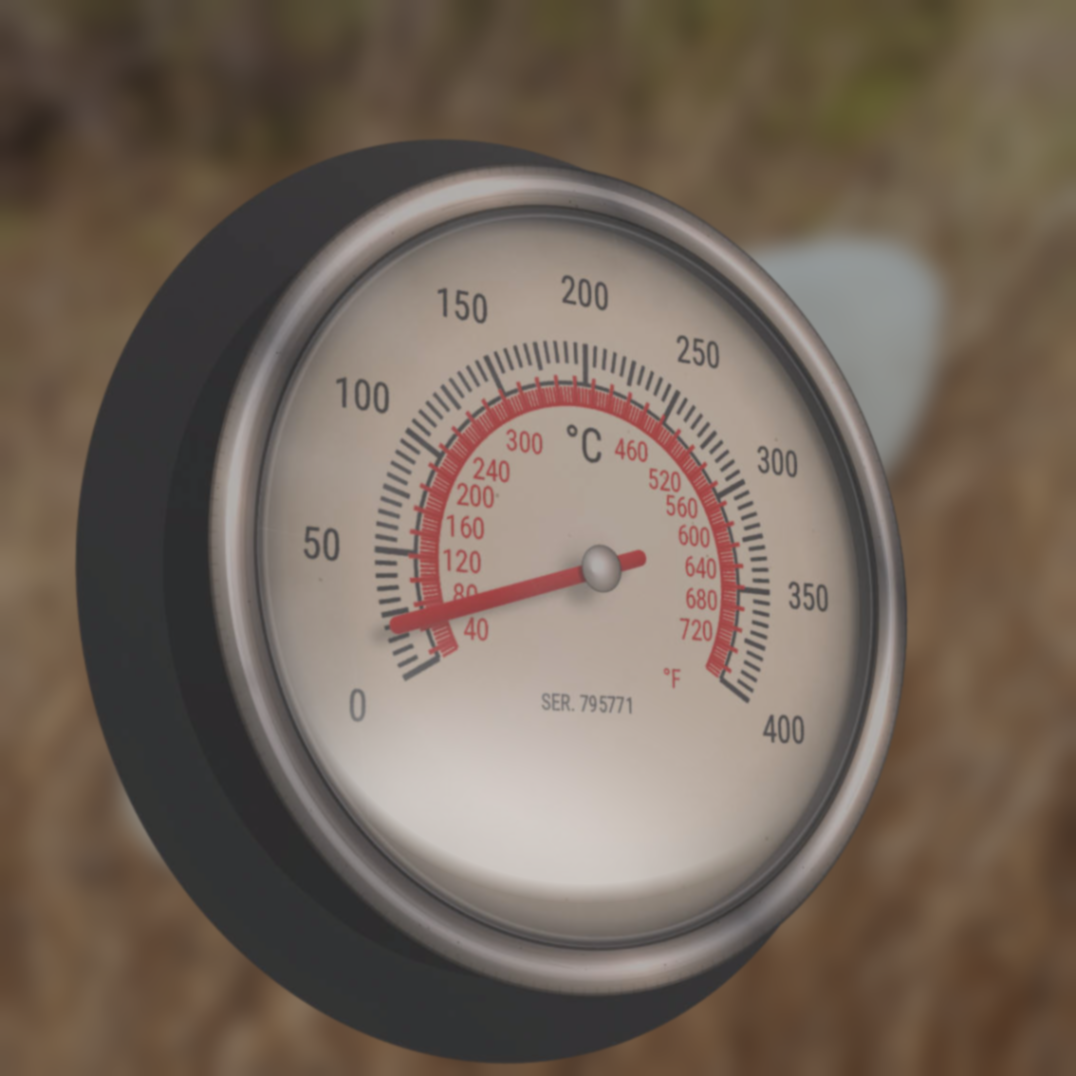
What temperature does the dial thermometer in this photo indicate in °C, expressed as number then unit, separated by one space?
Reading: 20 °C
